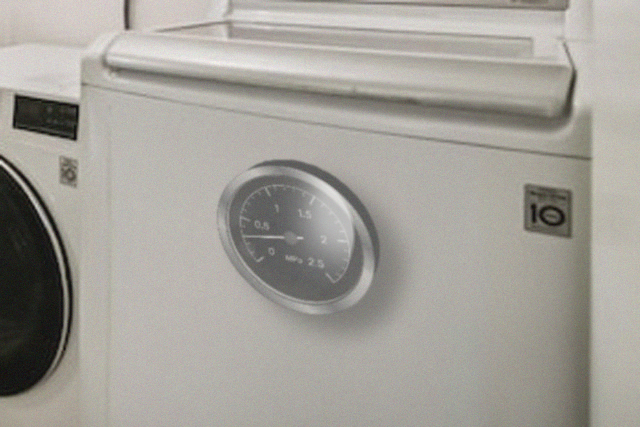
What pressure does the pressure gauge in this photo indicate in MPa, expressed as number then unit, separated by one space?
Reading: 0.3 MPa
